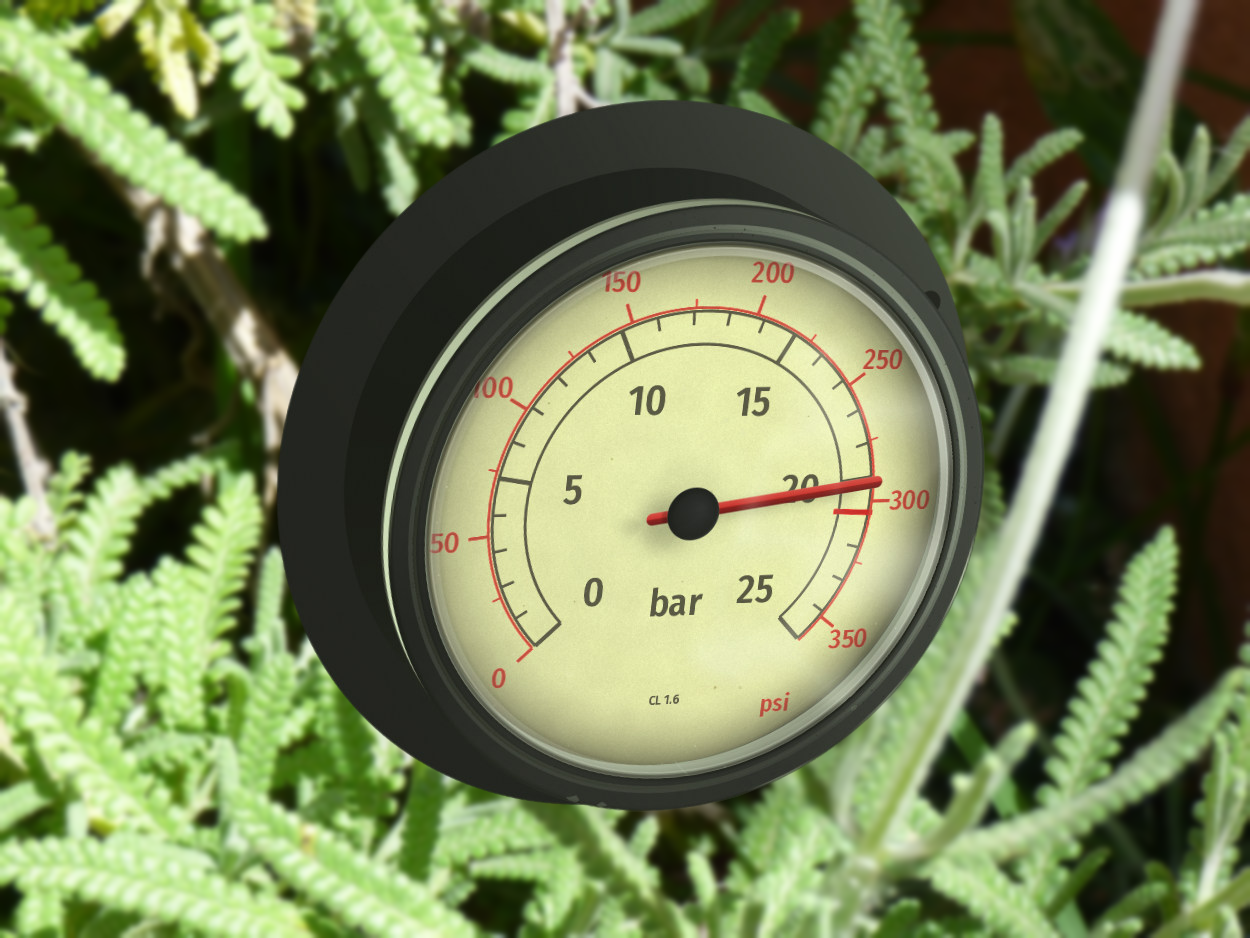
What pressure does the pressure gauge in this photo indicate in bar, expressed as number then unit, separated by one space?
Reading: 20 bar
